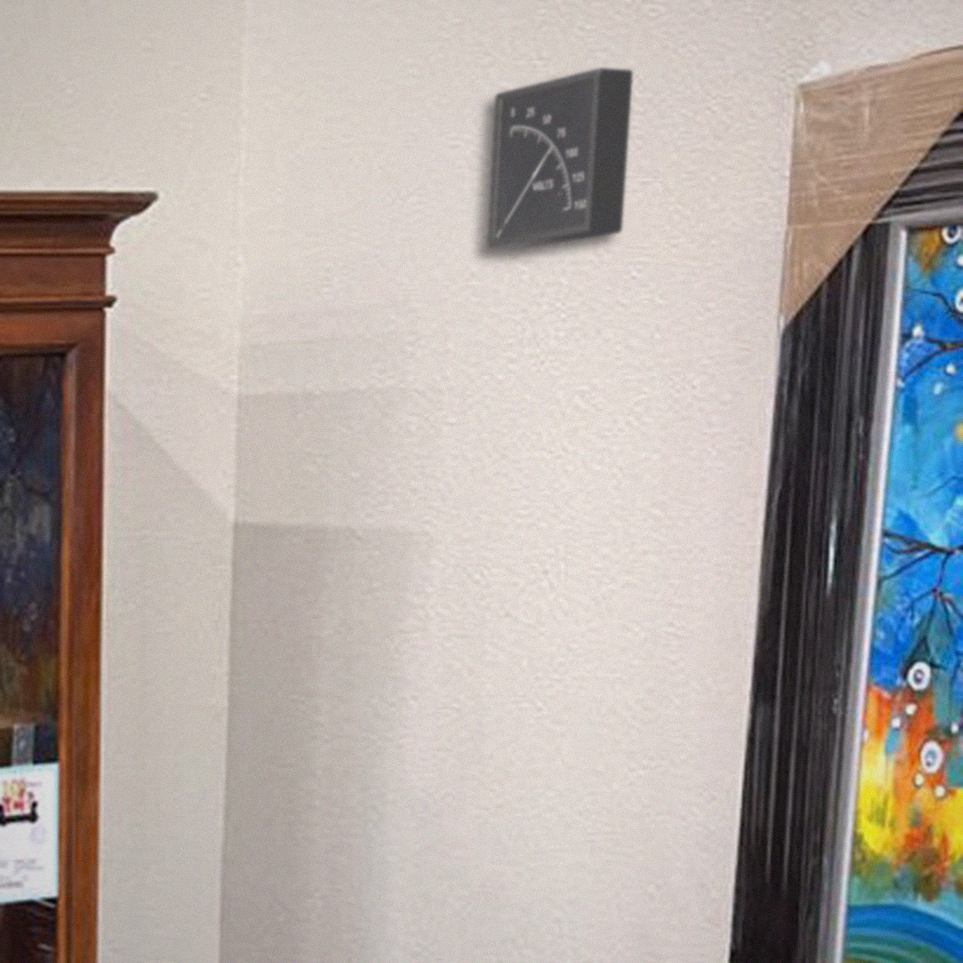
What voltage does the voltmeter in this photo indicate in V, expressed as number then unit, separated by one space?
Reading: 75 V
